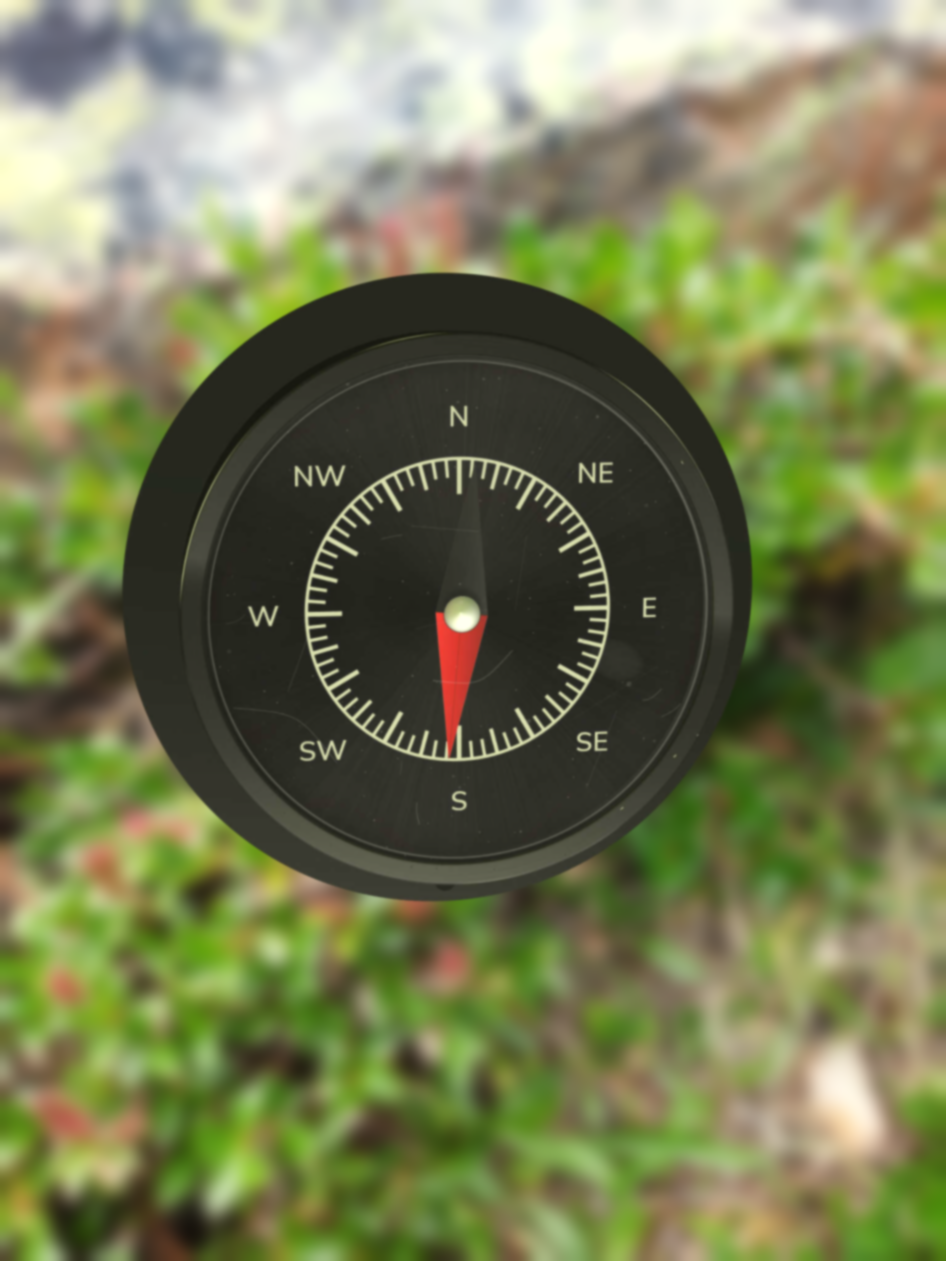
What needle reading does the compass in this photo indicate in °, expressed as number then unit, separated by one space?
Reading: 185 °
